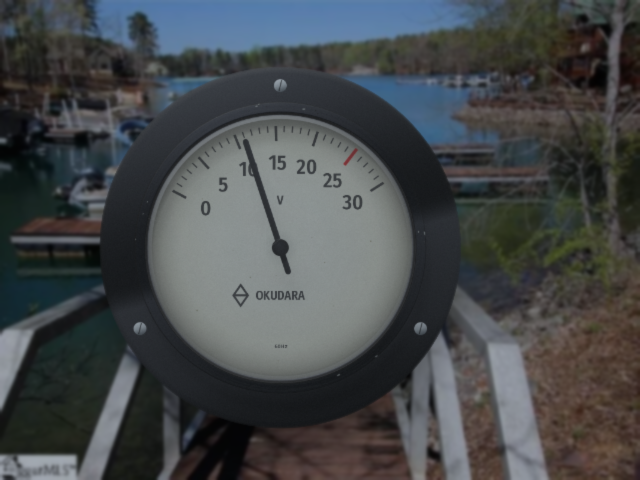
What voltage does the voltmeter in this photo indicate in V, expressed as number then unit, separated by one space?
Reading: 11 V
